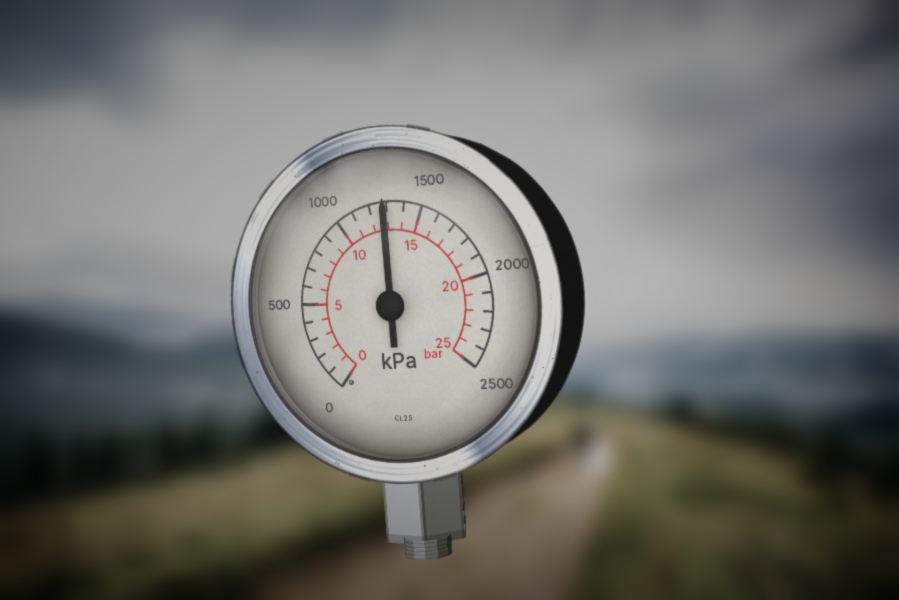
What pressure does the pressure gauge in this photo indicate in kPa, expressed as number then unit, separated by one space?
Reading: 1300 kPa
